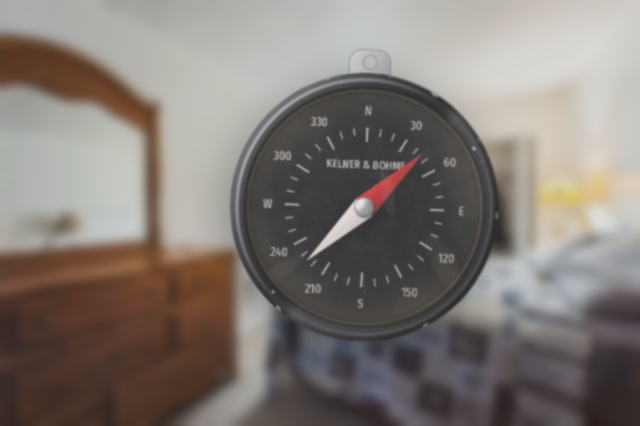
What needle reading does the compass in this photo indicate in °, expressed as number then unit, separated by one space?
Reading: 45 °
